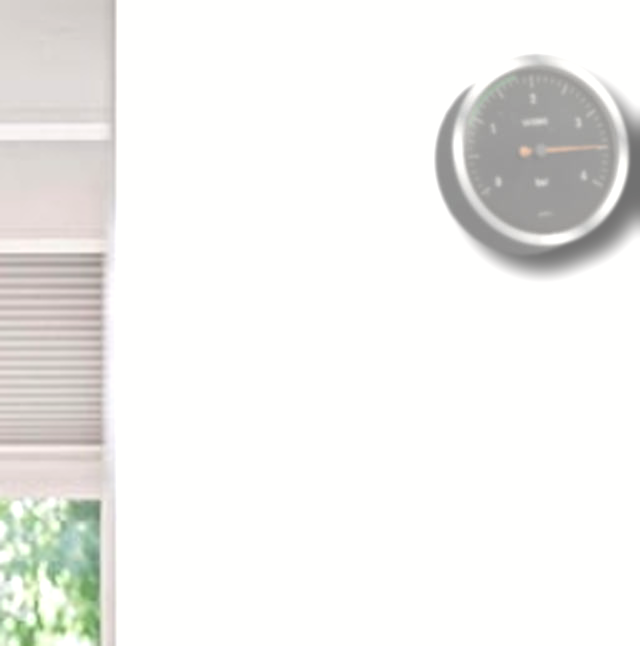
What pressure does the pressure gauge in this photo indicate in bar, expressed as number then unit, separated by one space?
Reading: 3.5 bar
